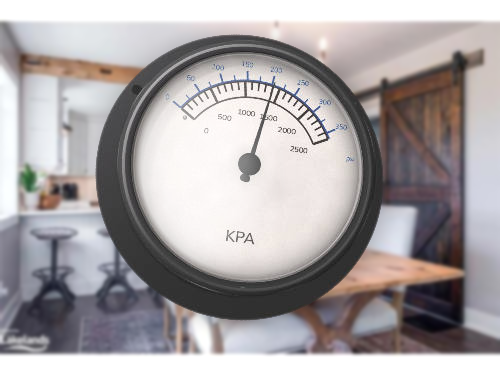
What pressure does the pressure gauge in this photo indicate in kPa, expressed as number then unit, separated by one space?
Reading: 1400 kPa
